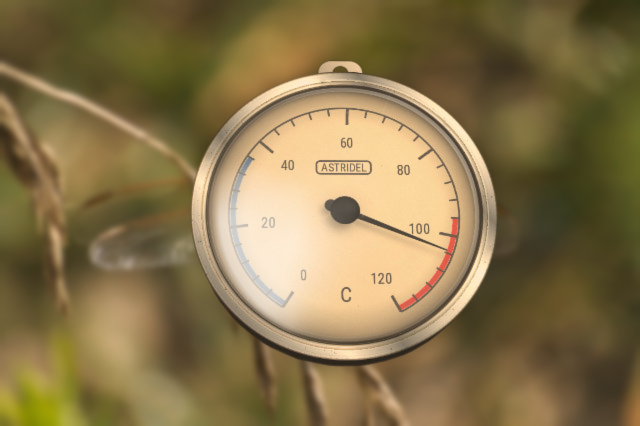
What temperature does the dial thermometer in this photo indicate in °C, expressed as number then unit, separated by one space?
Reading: 104 °C
